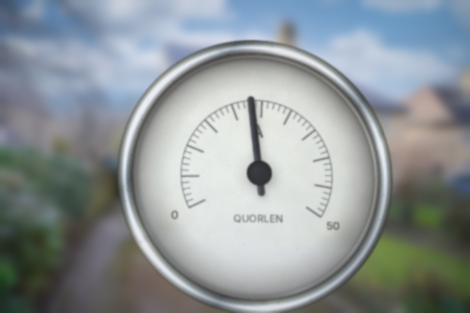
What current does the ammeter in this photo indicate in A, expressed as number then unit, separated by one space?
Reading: 23 A
